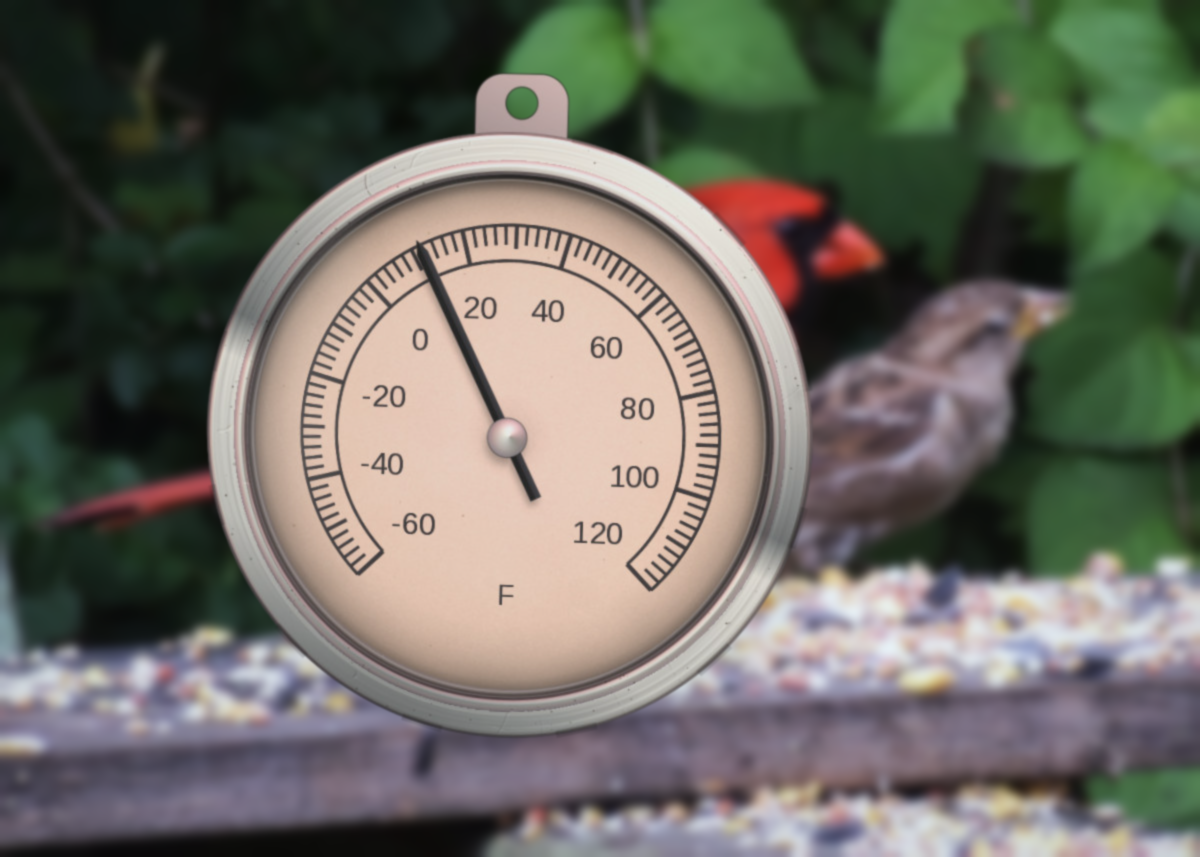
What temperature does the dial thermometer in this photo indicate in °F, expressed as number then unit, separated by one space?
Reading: 12 °F
